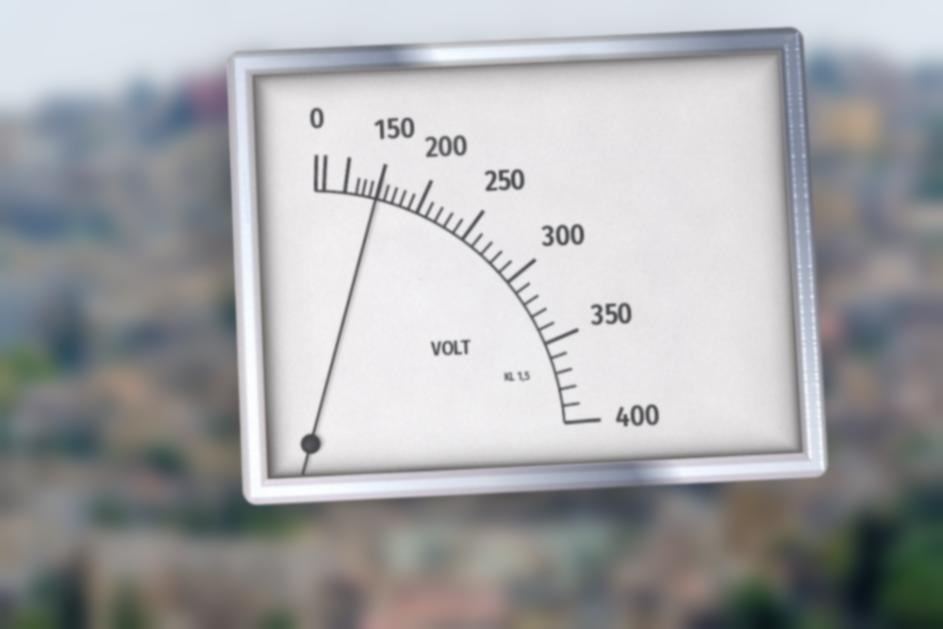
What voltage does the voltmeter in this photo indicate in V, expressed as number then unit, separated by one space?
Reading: 150 V
